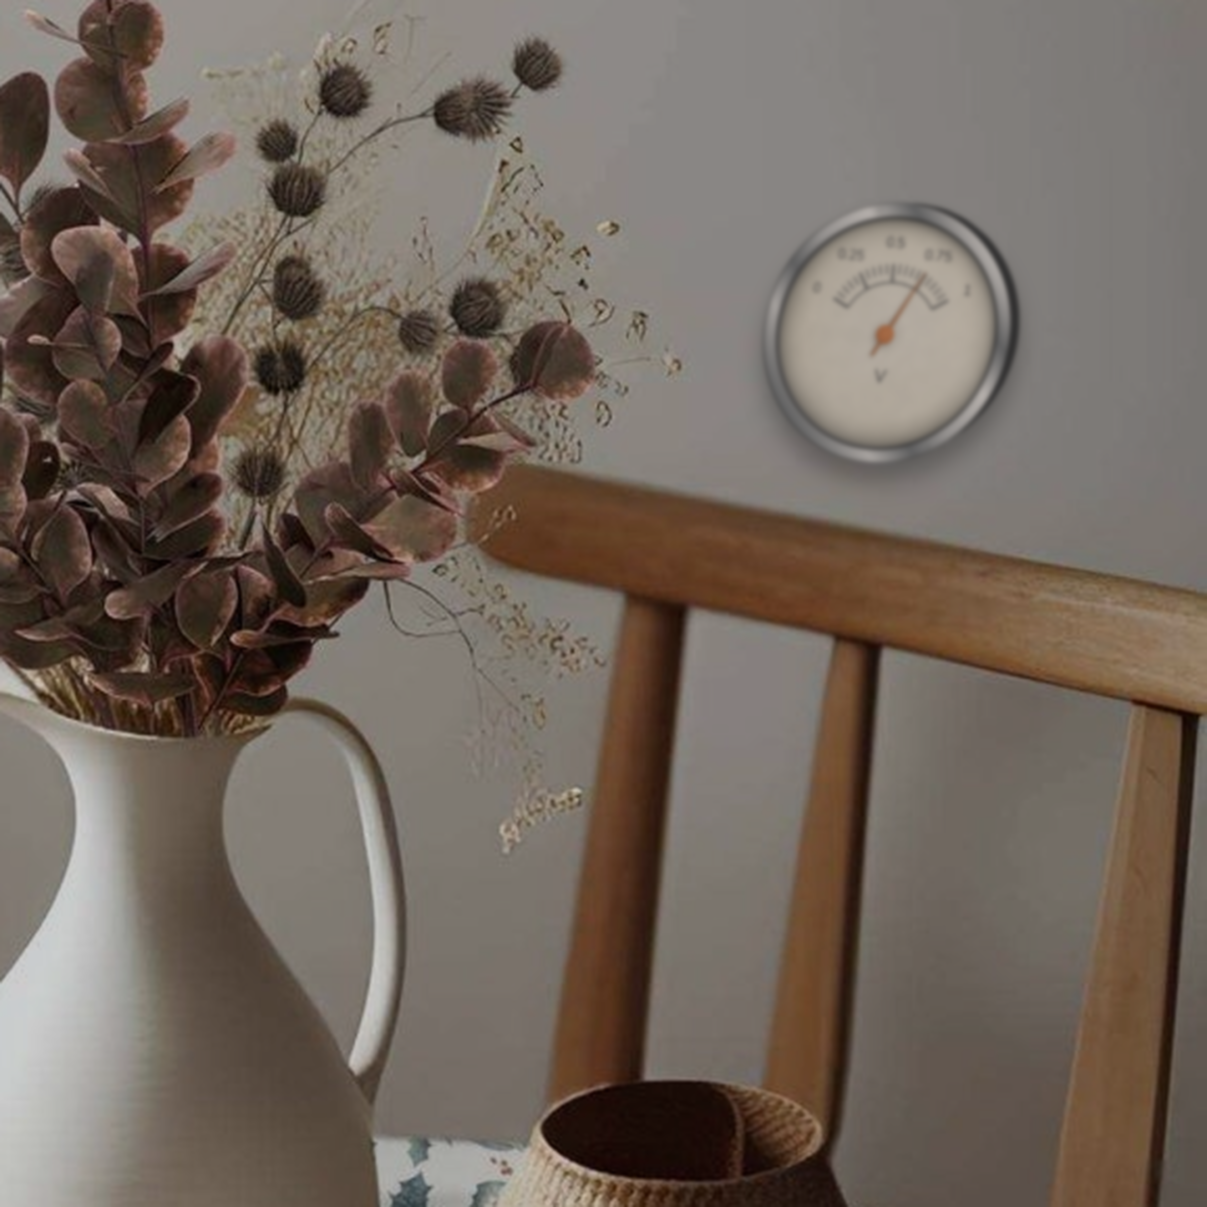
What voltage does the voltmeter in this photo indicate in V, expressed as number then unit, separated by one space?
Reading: 0.75 V
